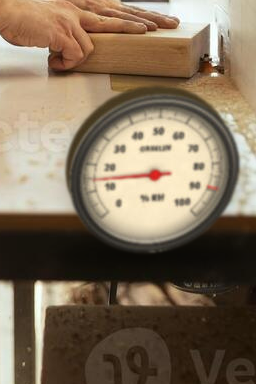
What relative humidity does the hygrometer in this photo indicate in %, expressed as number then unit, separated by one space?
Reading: 15 %
